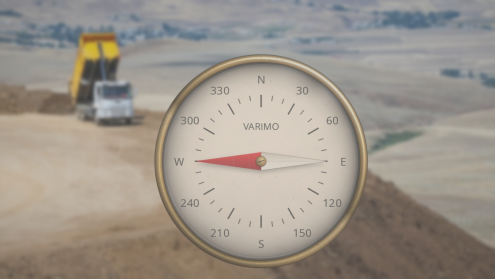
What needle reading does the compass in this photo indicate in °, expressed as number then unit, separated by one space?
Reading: 270 °
